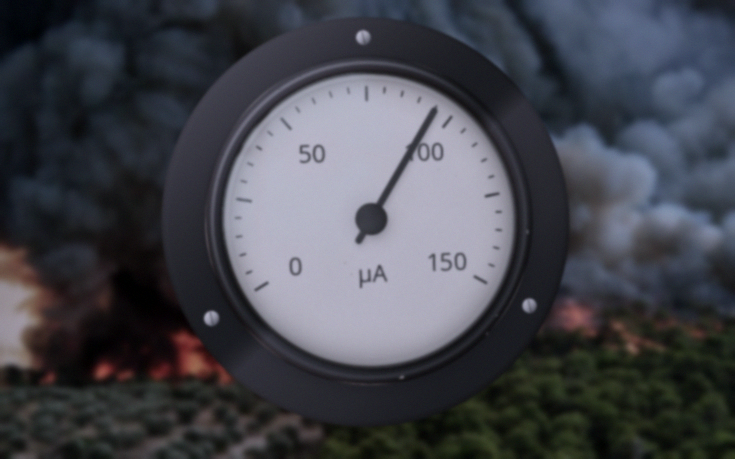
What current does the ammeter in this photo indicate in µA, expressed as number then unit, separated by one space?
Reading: 95 µA
